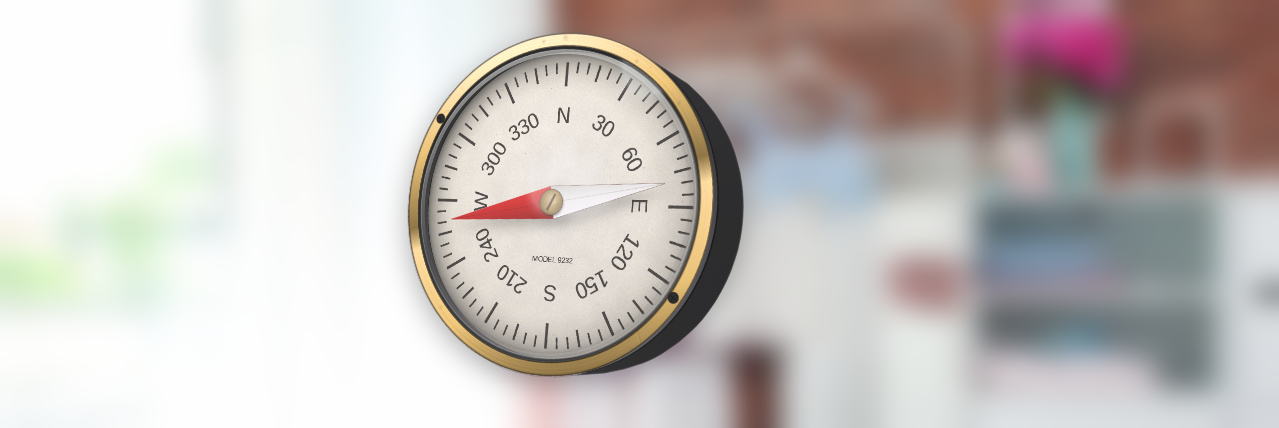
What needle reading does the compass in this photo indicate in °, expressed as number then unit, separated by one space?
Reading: 260 °
